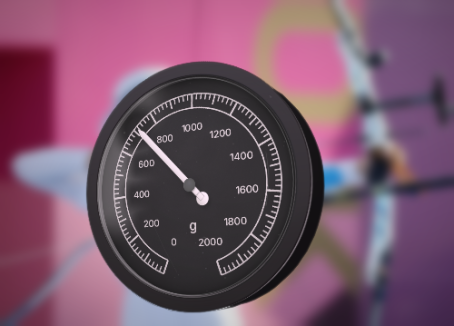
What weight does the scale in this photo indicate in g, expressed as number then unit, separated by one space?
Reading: 720 g
